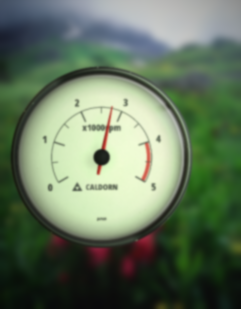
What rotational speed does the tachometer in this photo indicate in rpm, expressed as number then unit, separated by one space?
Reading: 2750 rpm
